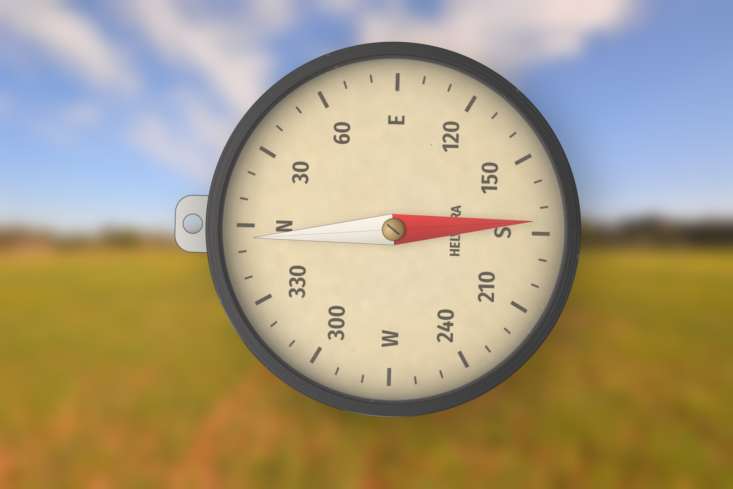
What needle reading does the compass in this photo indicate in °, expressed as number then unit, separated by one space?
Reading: 175 °
